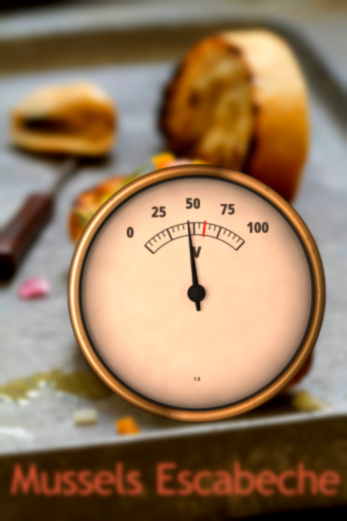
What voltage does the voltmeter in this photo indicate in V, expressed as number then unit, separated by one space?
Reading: 45 V
